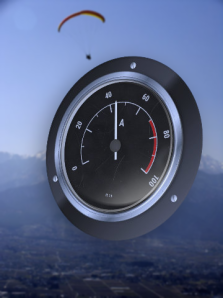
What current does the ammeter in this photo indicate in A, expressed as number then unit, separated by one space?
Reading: 45 A
